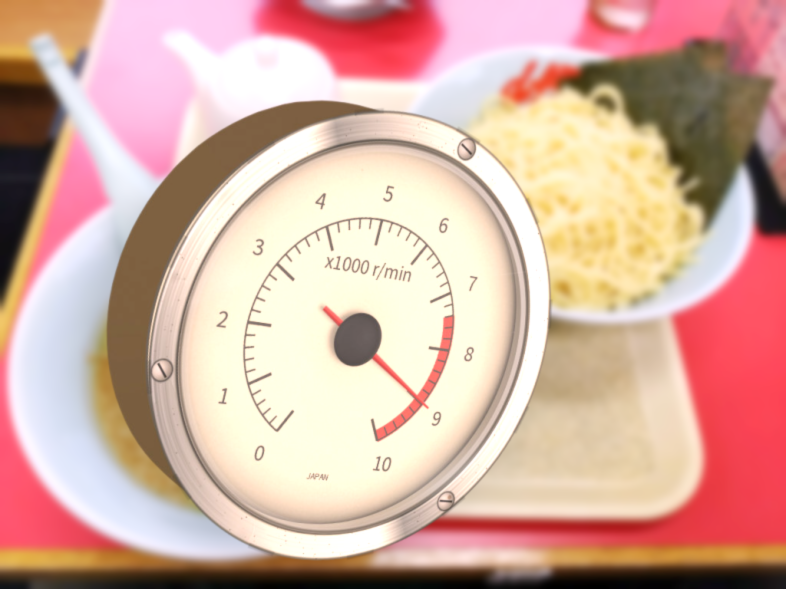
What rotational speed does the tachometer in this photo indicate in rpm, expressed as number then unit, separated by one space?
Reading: 9000 rpm
